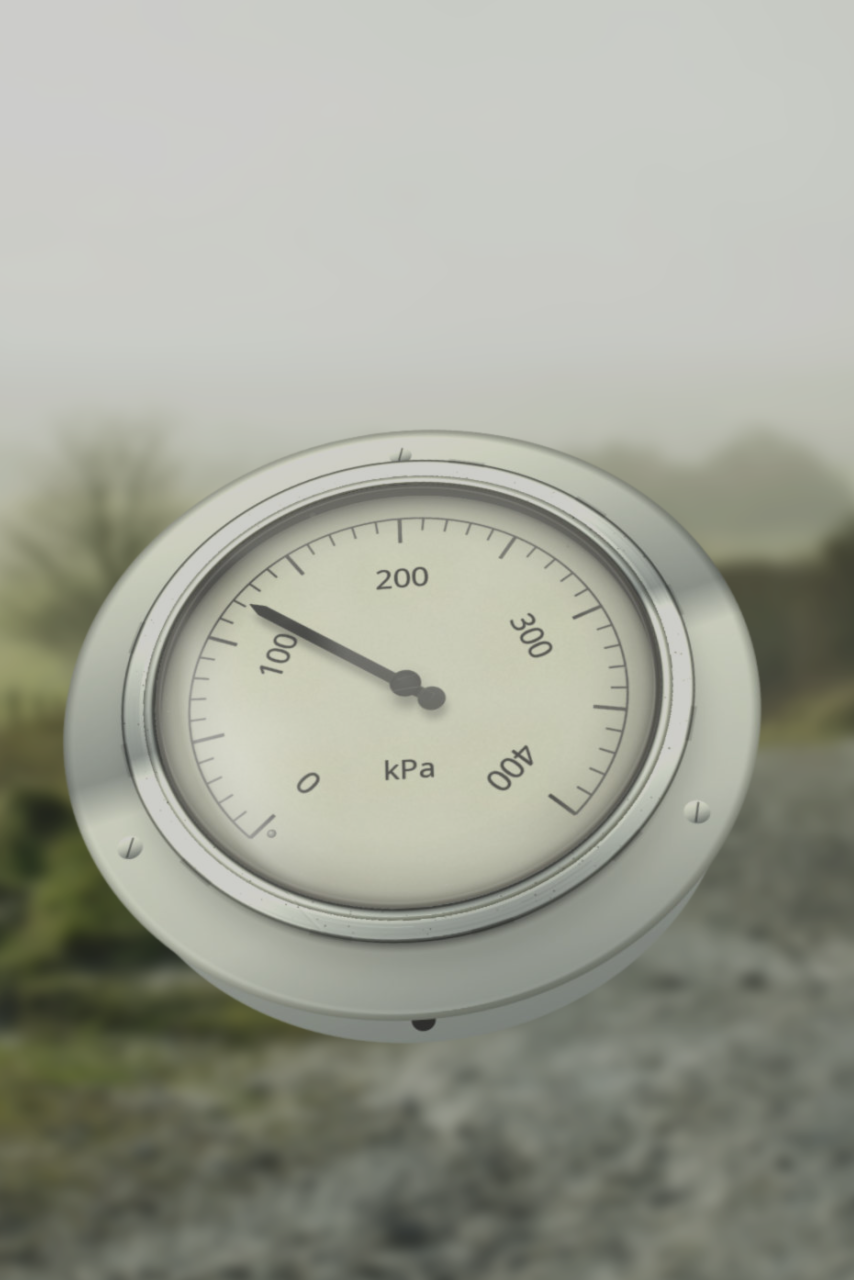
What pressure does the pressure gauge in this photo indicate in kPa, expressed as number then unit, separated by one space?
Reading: 120 kPa
